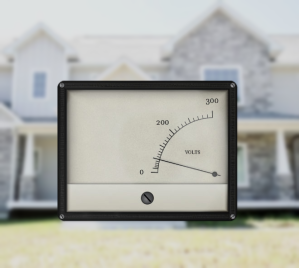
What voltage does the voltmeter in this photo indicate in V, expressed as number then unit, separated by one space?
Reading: 100 V
